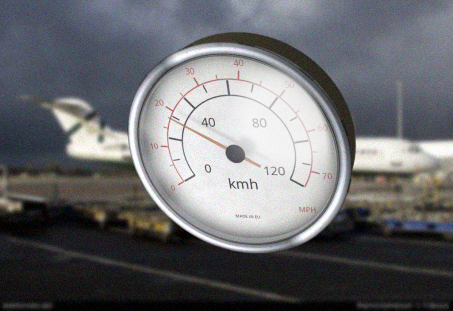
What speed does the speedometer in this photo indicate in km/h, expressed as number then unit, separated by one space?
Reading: 30 km/h
